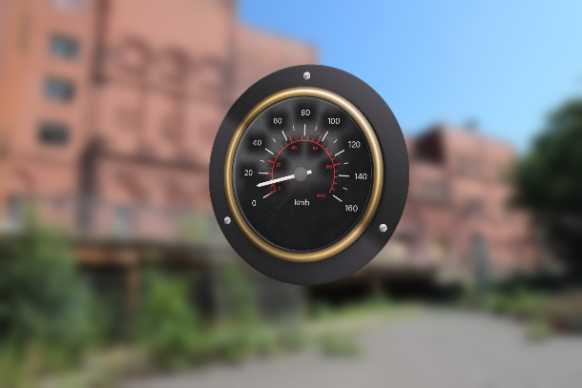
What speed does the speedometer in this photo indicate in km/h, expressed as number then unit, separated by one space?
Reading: 10 km/h
